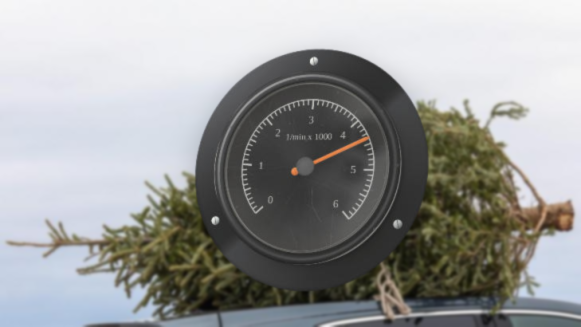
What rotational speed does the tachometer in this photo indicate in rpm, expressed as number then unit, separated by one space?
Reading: 4400 rpm
